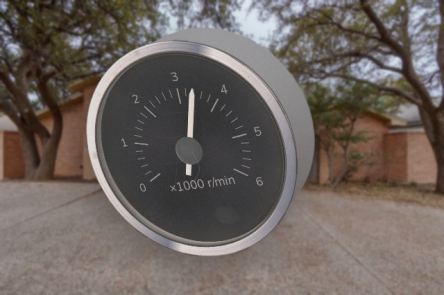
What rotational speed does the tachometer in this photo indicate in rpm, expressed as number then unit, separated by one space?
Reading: 3400 rpm
